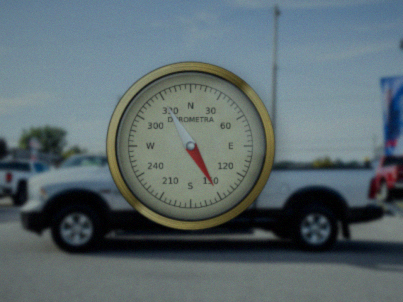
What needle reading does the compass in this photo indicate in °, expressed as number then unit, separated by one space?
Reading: 150 °
